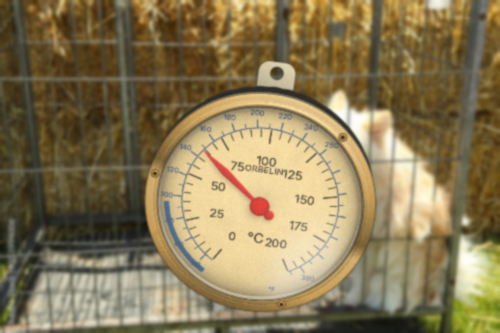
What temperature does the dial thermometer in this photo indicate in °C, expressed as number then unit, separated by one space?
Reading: 65 °C
